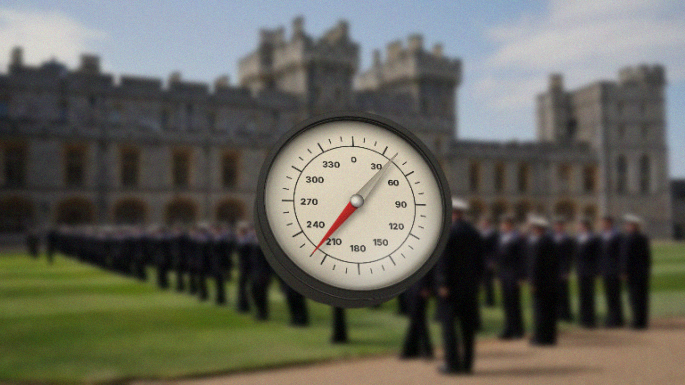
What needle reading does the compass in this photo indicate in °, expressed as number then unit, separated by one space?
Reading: 220 °
